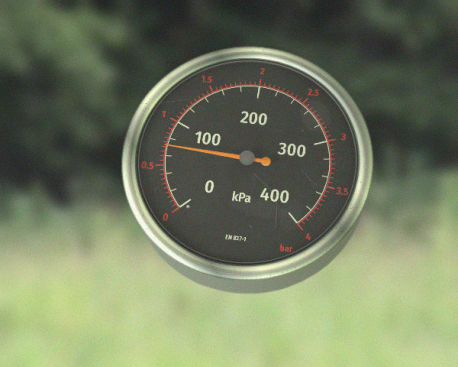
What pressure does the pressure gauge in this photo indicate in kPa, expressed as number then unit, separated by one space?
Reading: 70 kPa
